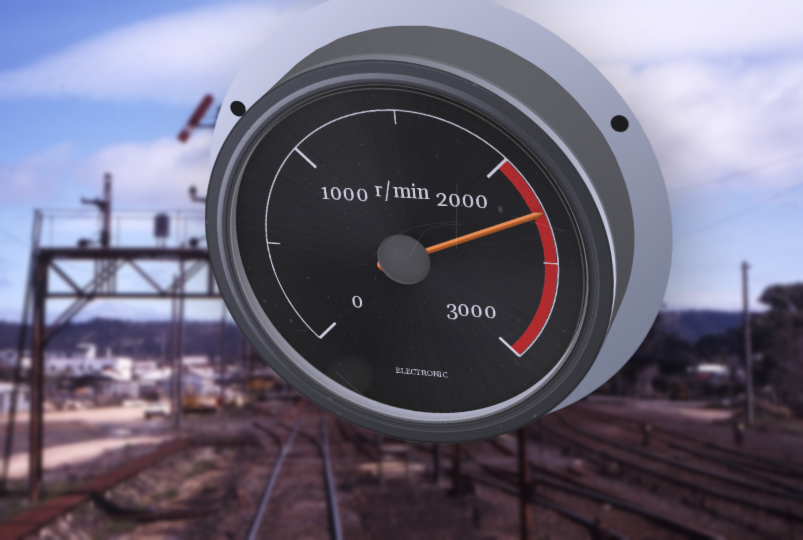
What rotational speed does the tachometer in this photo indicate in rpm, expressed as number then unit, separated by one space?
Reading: 2250 rpm
